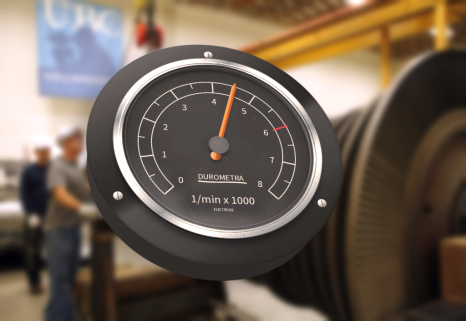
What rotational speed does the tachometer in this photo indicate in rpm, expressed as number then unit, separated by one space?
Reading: 4500 rpm
